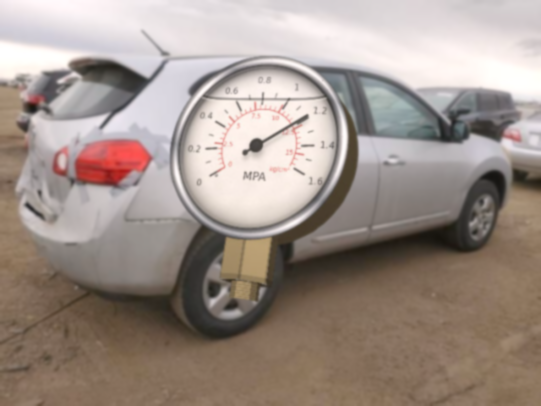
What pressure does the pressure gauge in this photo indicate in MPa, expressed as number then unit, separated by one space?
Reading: 1.2 MPa
